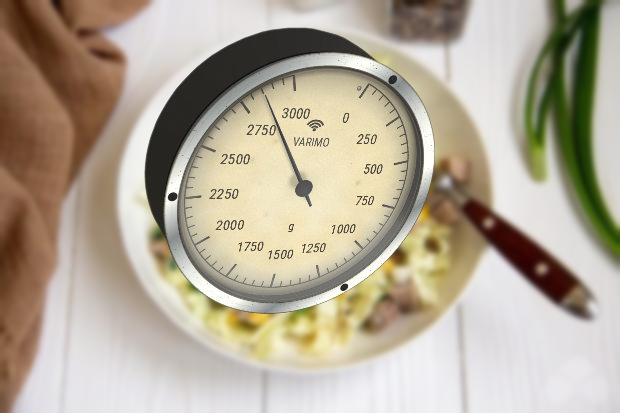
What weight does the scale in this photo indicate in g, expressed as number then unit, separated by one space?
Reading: 2850 g
